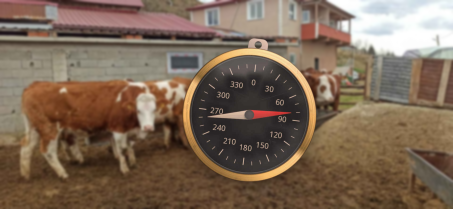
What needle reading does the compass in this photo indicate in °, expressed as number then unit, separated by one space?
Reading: 80 °
